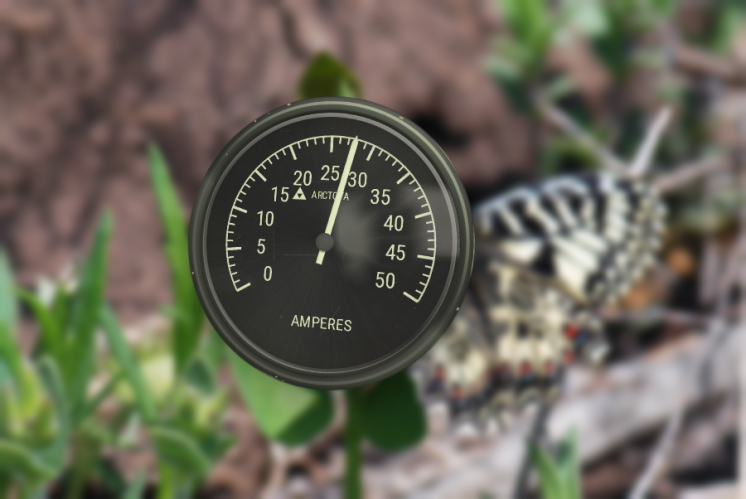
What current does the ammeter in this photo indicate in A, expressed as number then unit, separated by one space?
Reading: 28 A
